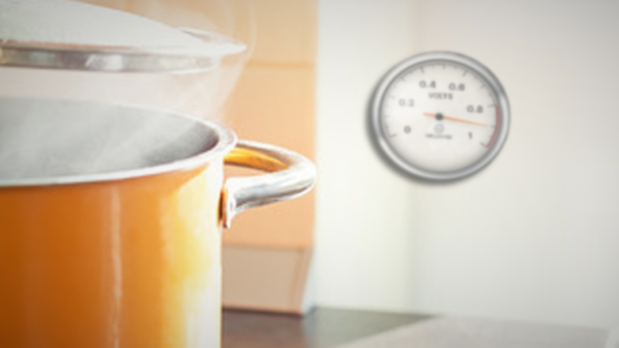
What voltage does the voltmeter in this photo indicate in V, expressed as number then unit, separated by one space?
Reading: 0.9 V
